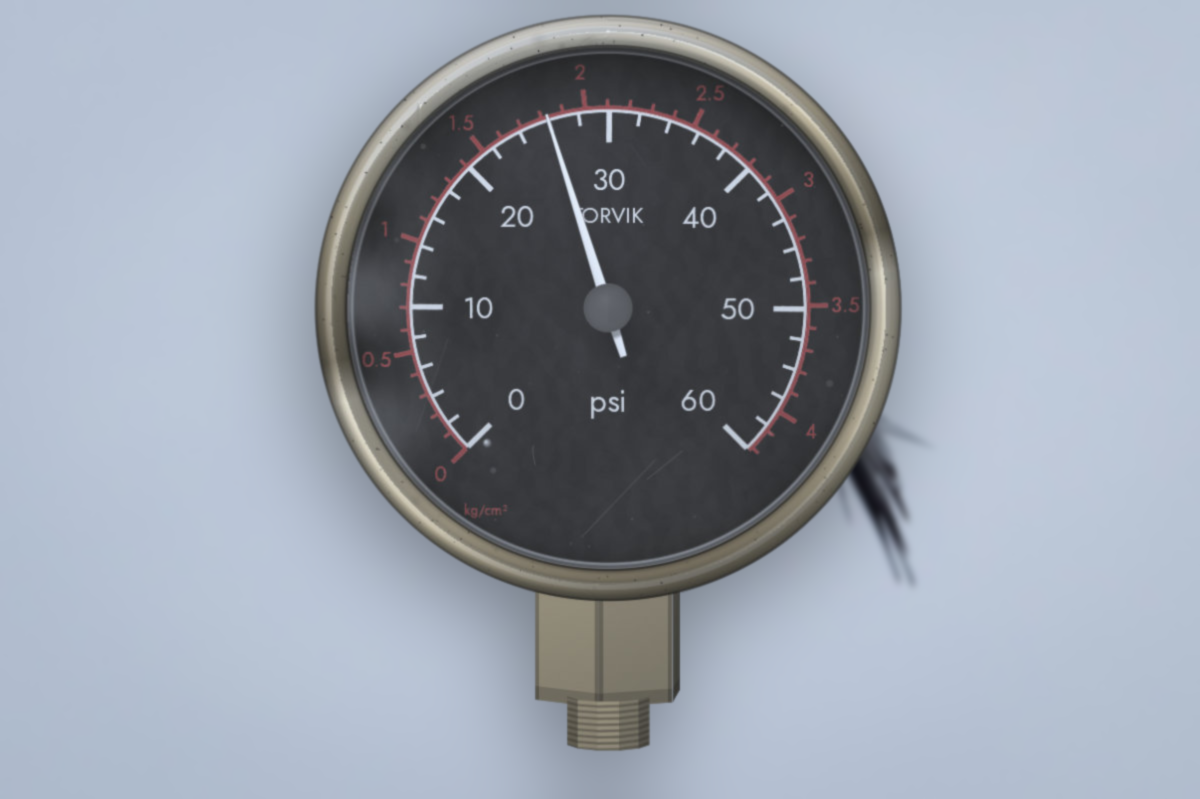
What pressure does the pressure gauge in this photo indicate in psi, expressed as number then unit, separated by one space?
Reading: 26 psi
